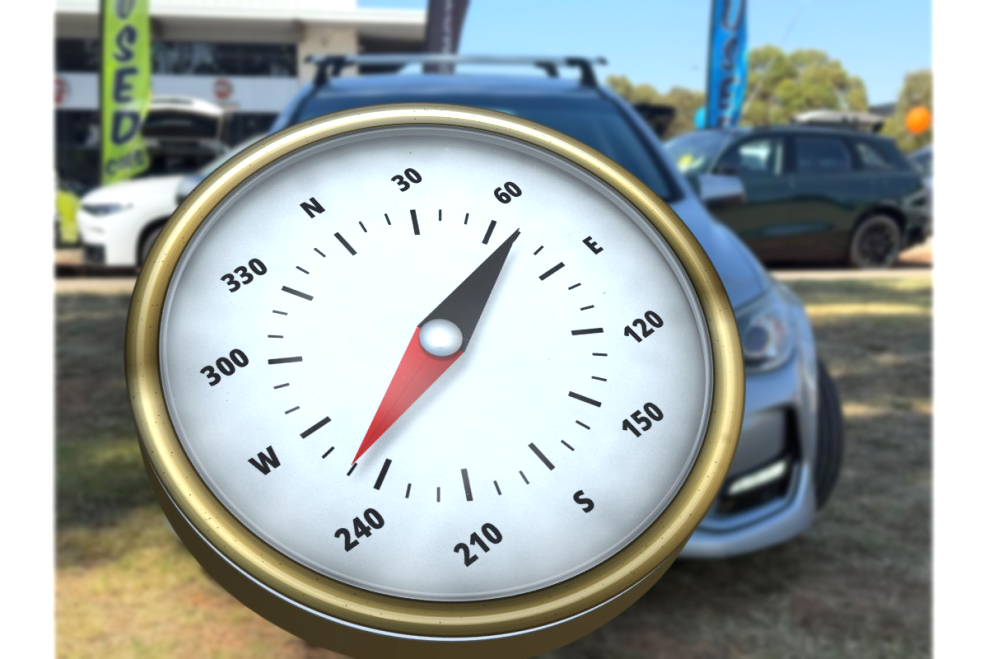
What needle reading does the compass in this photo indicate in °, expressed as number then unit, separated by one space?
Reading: 250 °
